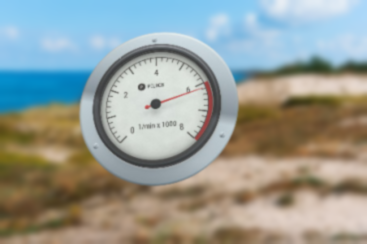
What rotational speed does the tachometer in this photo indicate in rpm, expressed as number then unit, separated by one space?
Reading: 6200 rpm
